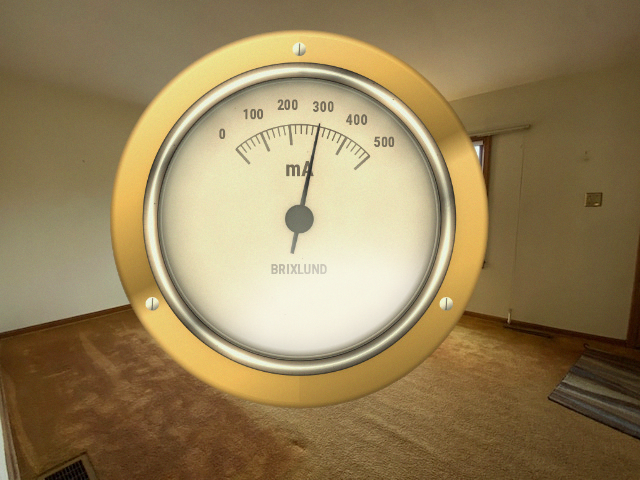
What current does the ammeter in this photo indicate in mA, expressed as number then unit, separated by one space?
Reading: 300 mA
